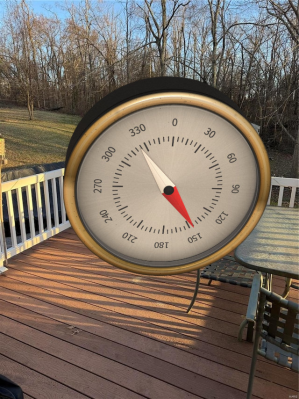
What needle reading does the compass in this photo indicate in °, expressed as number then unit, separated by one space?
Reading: 145 °
